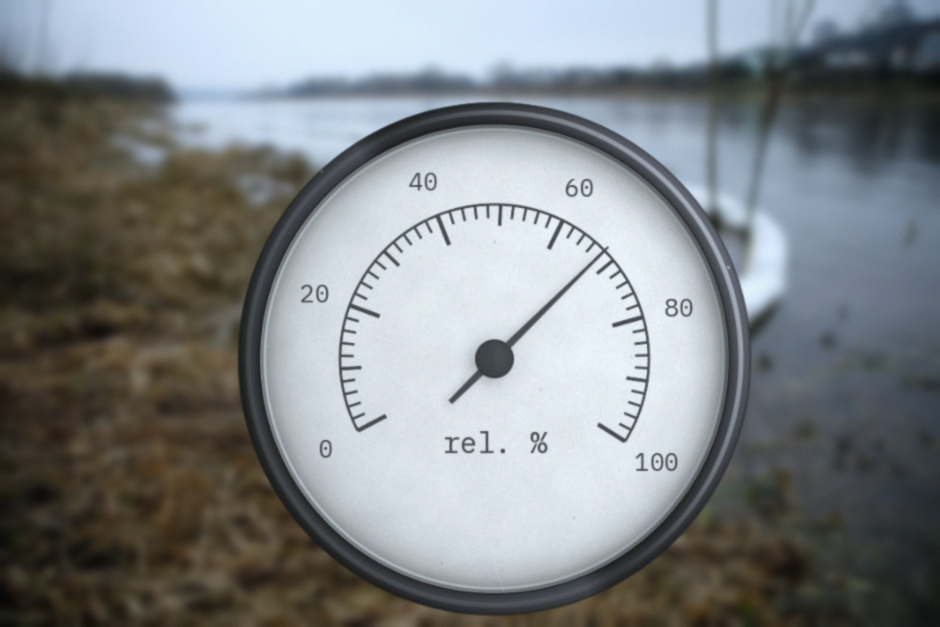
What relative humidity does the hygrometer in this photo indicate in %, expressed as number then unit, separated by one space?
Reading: 68 %
